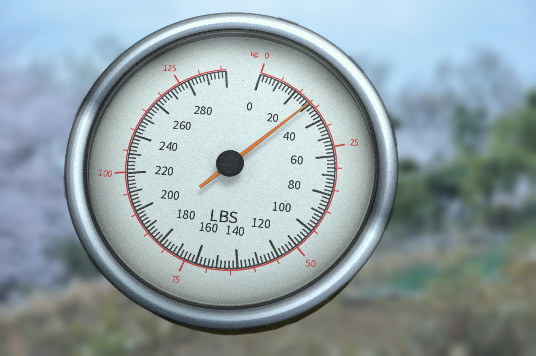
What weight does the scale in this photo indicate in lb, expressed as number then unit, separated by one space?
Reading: 30 lb
